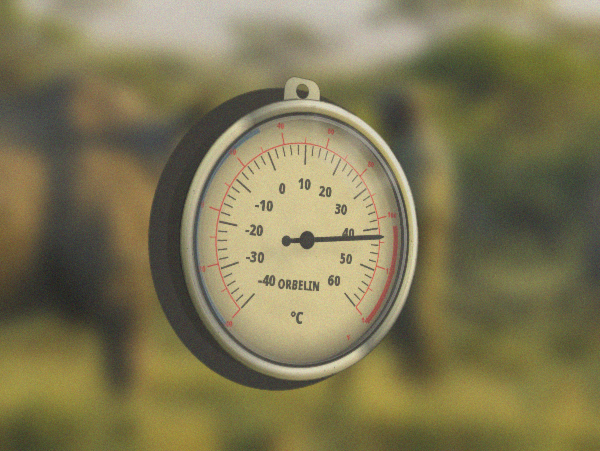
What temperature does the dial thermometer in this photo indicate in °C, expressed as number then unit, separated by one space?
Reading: 42 °C
